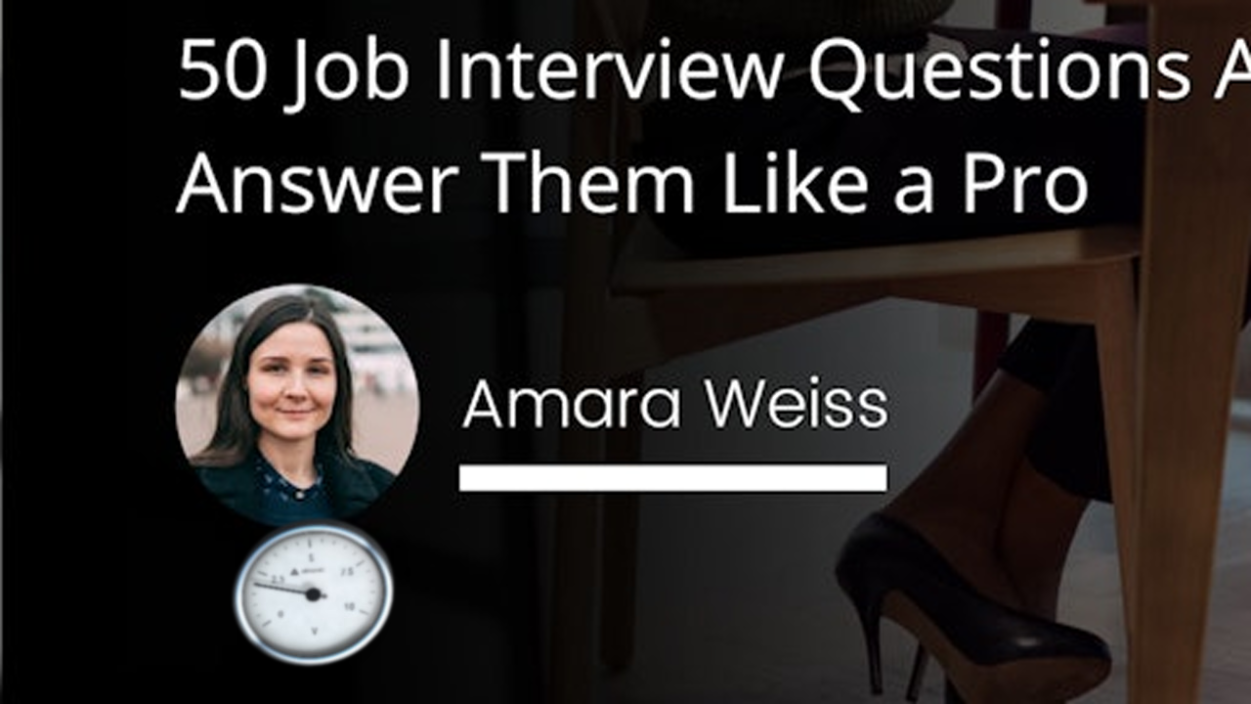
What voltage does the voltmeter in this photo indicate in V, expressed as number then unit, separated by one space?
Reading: 2 V
